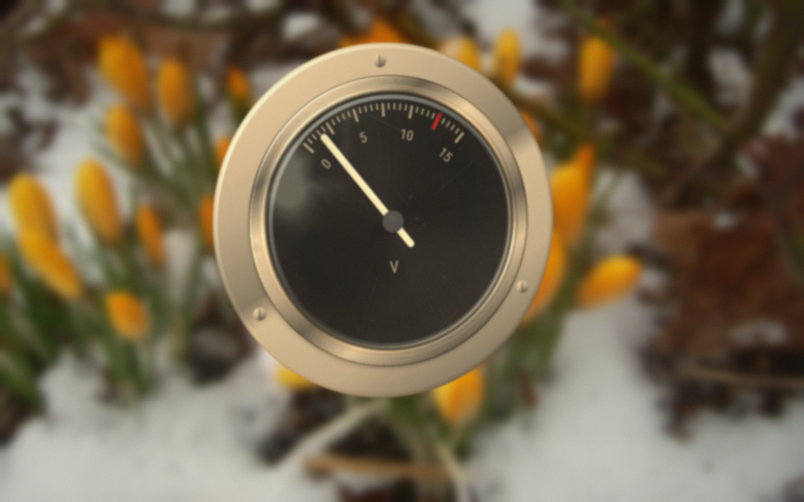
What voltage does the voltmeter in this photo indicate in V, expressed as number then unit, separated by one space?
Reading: 1.5 V
